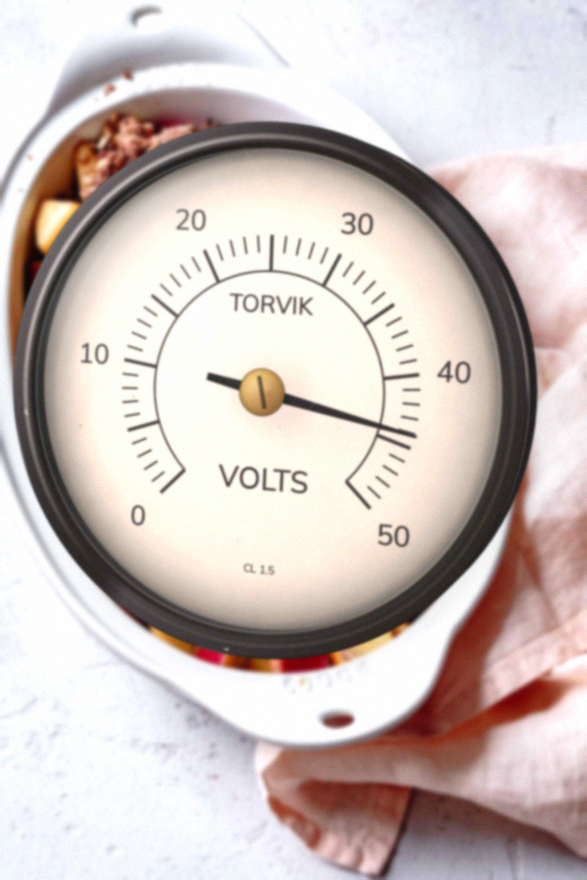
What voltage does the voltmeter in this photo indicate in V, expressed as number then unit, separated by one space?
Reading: 44 V
